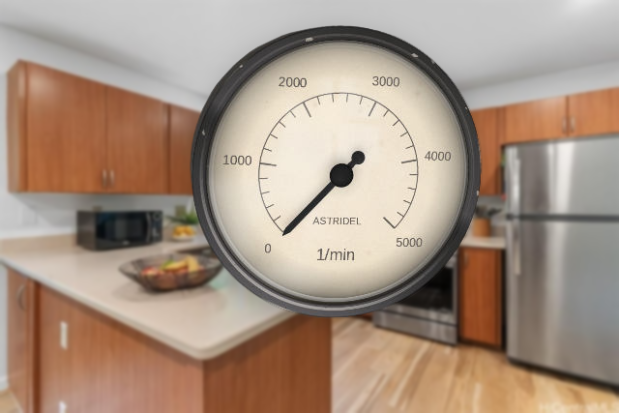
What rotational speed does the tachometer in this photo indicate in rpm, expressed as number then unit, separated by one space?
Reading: 0 rpm
